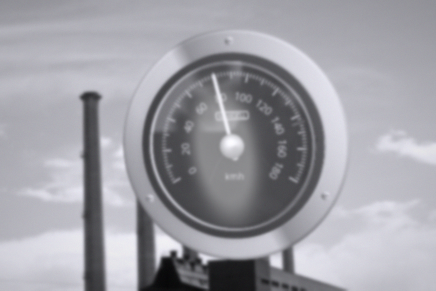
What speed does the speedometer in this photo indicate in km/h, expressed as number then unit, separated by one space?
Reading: 80 km/h
